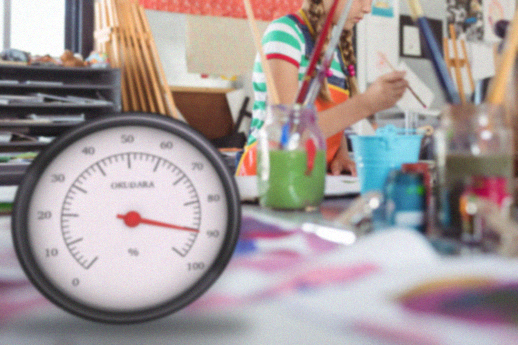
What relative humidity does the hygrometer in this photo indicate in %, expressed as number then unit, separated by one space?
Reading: 90 %
